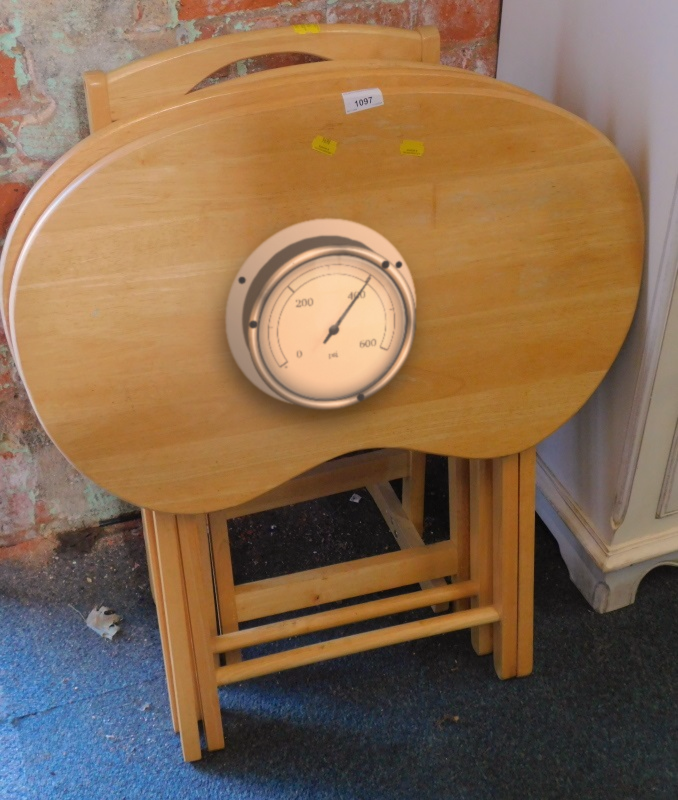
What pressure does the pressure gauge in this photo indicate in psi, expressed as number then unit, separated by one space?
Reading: 400 psi
